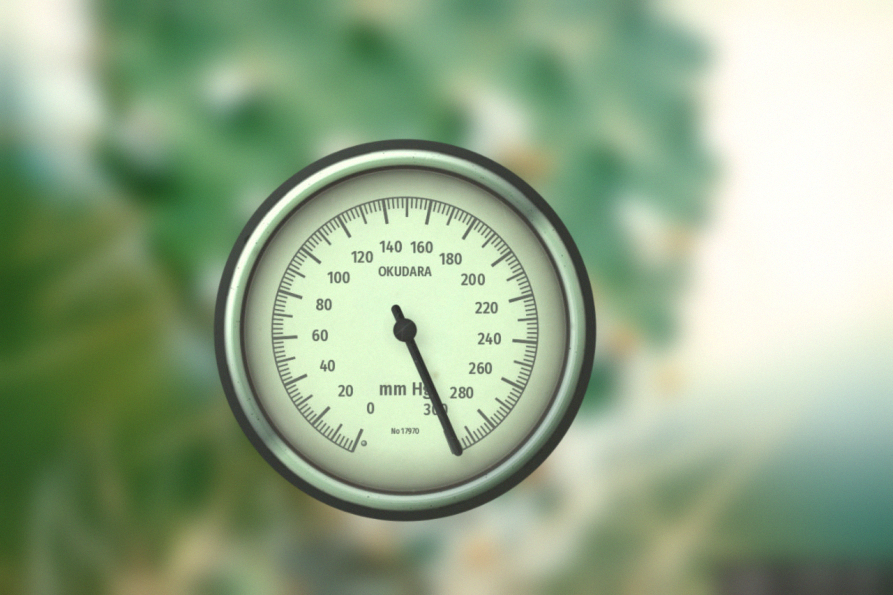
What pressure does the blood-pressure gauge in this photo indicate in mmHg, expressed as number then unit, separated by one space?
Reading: 298 mmHg
